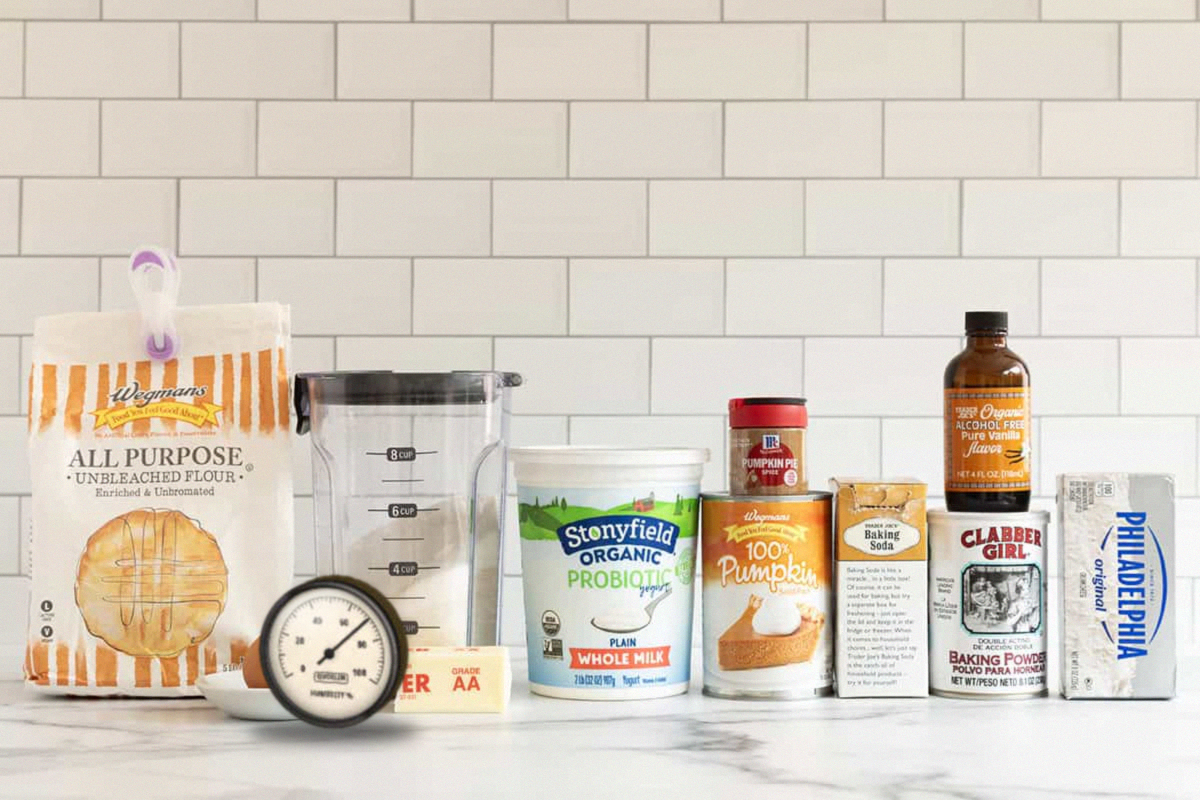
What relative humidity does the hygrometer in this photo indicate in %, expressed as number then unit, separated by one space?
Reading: 70 %
